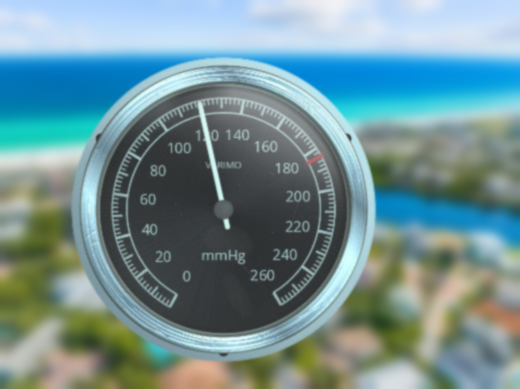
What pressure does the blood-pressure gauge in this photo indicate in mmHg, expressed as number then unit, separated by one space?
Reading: 120 mmHg
